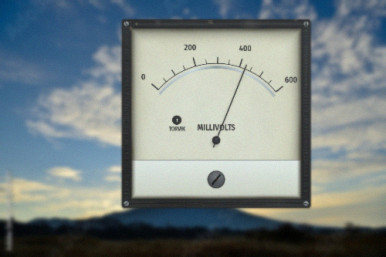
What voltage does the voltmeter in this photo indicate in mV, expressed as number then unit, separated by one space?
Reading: 425 mV
